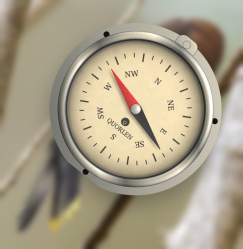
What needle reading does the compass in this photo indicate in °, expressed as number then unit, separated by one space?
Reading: 290 °
